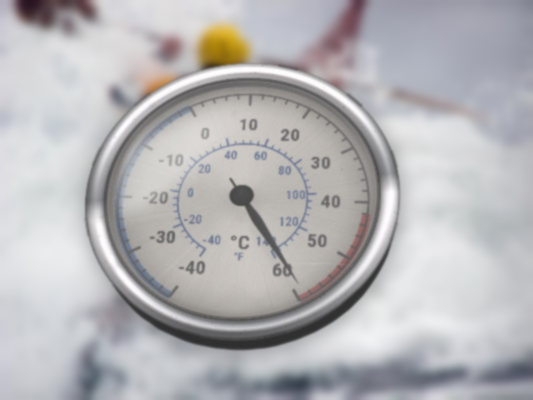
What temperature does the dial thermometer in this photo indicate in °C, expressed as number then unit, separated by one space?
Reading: 59 °C
